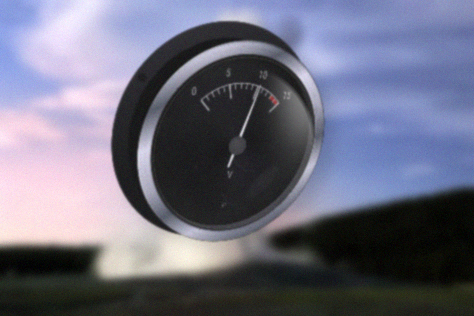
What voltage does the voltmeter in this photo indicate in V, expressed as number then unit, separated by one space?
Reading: 10 V
